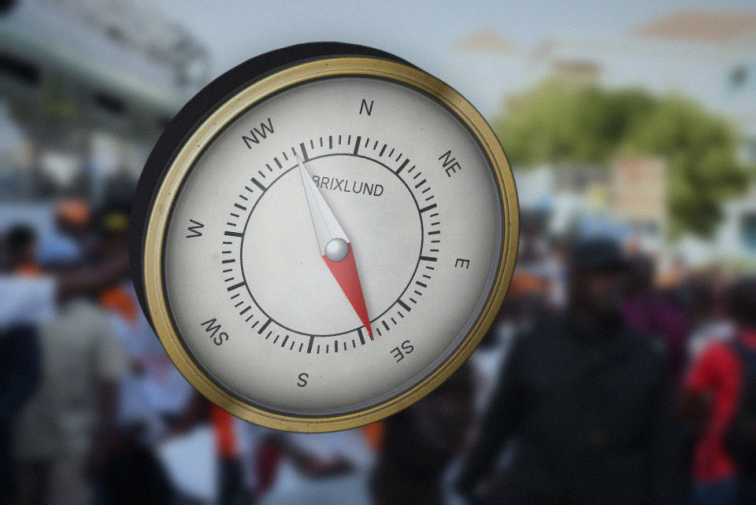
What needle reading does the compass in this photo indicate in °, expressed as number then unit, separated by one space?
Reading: 145 °
